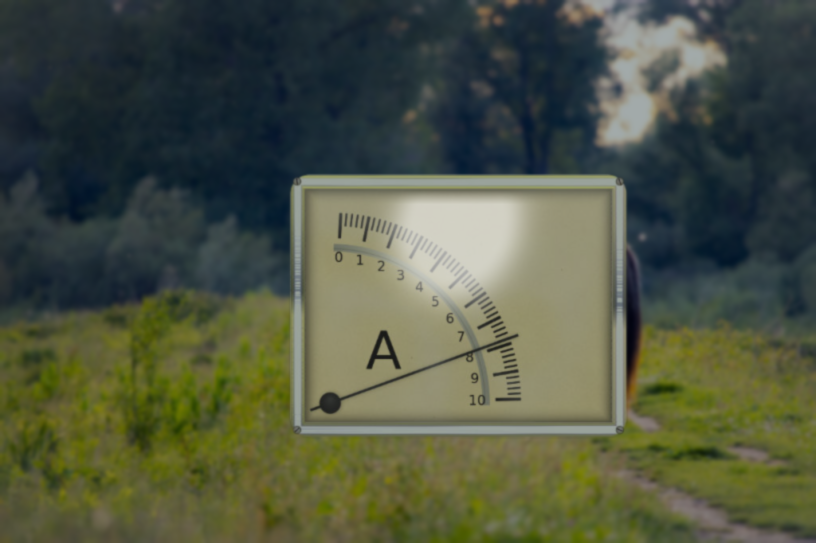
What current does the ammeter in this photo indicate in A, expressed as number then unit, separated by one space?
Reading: 7.8 A
